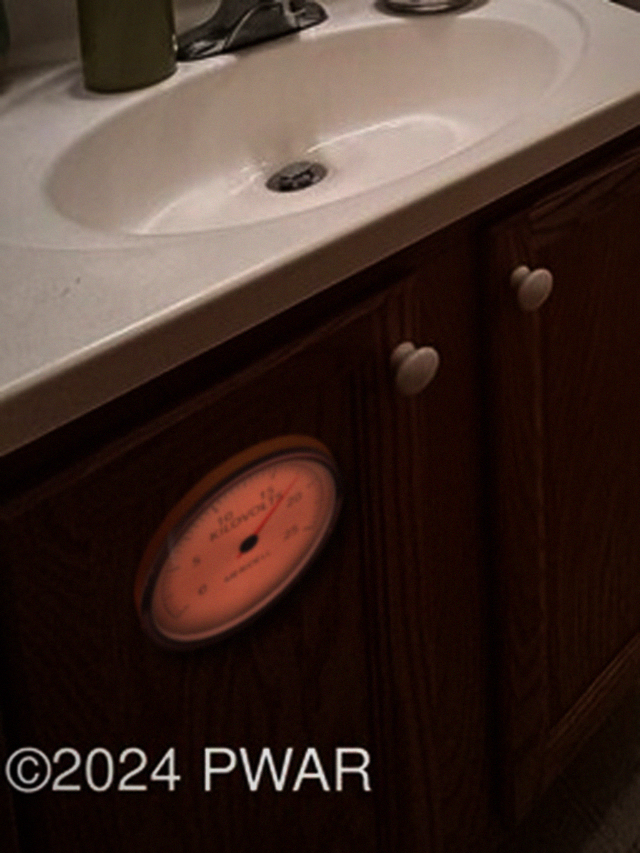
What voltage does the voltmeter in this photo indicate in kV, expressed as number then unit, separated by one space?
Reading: 17.5 kV
